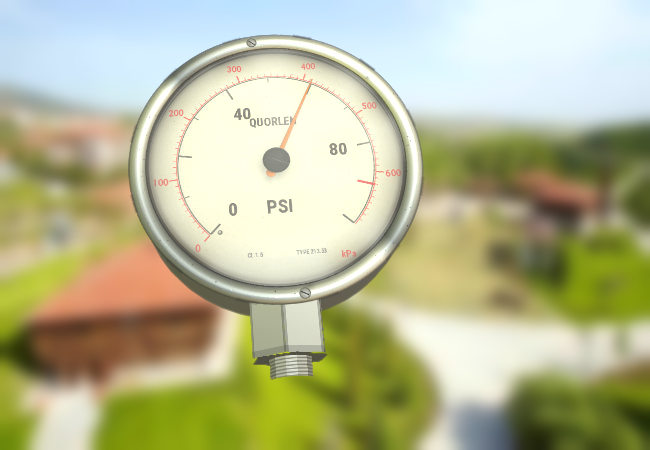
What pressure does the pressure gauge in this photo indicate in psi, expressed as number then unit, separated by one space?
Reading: 60 psi
